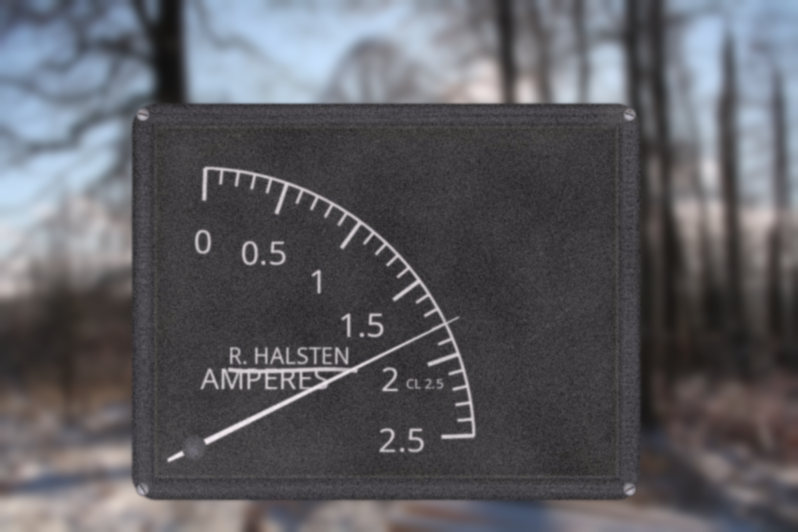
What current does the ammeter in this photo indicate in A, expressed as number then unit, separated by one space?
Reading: 1.8 A
